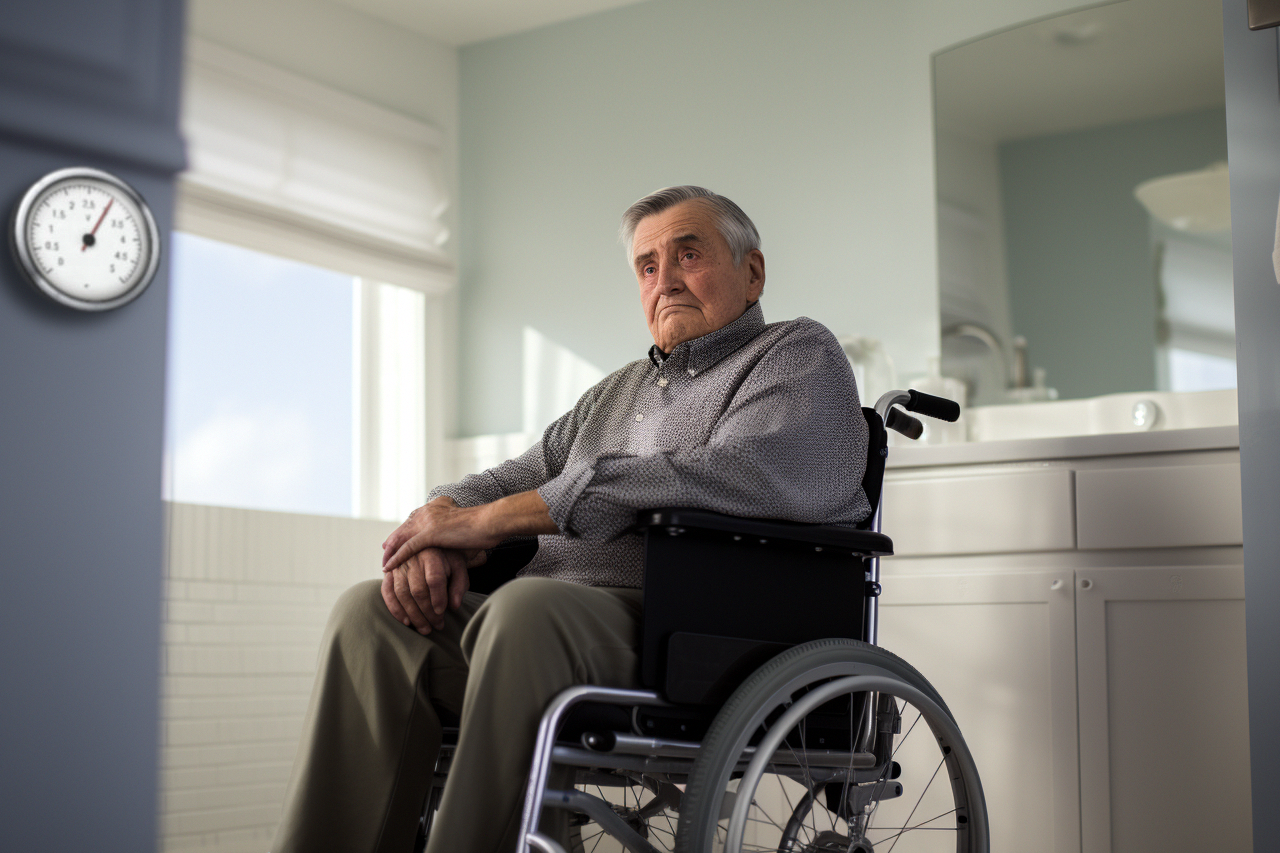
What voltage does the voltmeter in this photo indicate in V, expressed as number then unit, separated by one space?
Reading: 3 V
